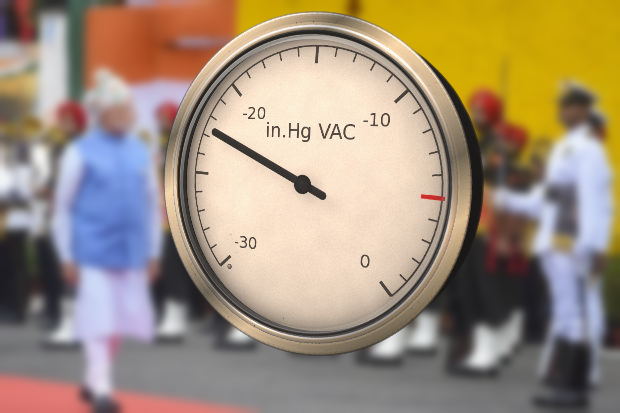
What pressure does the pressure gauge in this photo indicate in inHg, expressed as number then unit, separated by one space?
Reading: -22.5 inHg
